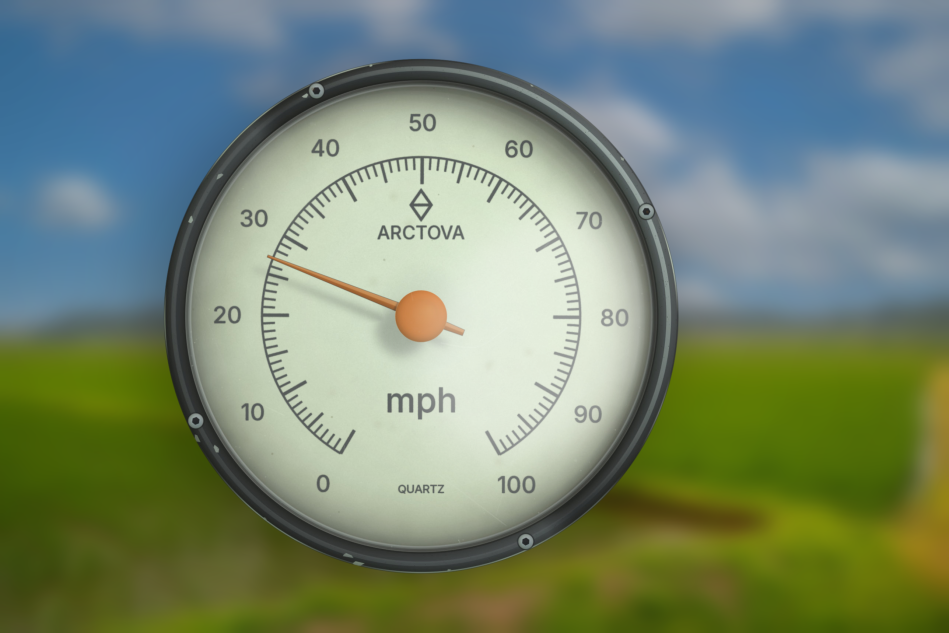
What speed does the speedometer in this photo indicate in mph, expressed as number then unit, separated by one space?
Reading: 27 mph
